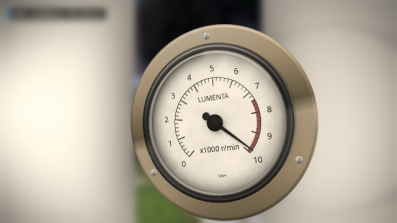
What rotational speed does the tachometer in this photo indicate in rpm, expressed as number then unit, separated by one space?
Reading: 9800 rpm
